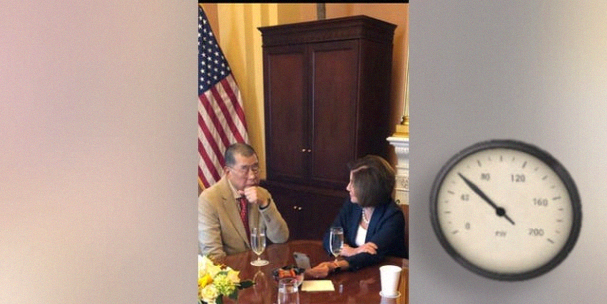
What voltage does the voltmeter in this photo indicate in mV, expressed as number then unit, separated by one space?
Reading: 60 mV
